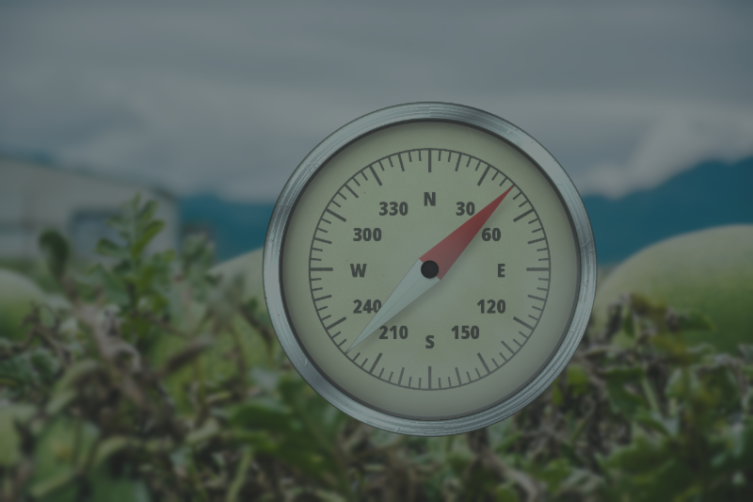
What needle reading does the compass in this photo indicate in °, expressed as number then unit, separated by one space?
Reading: 45 °
